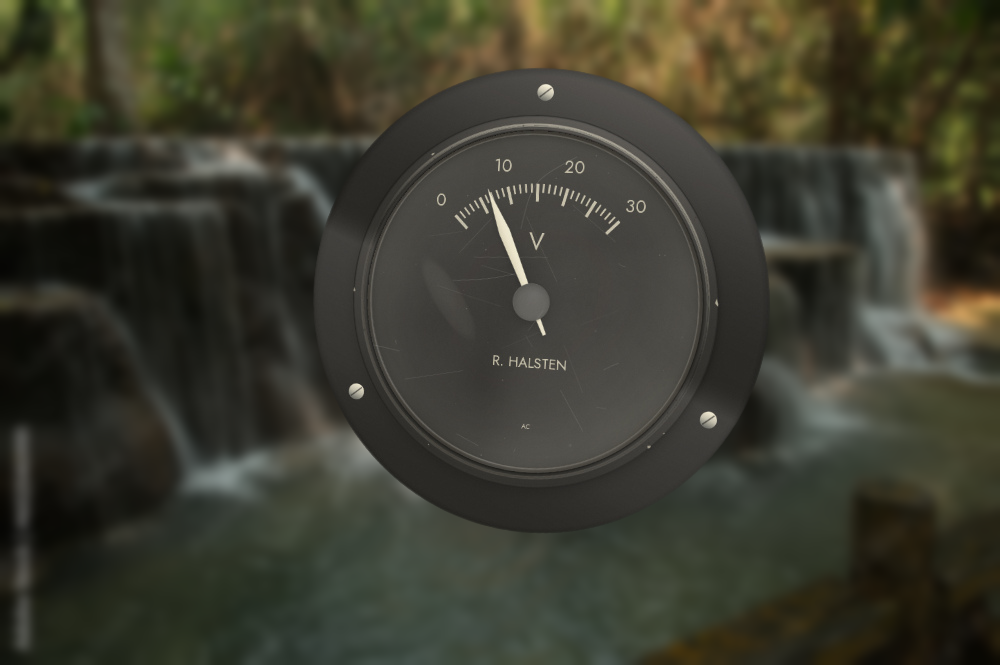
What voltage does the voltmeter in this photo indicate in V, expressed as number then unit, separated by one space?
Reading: 7 V
